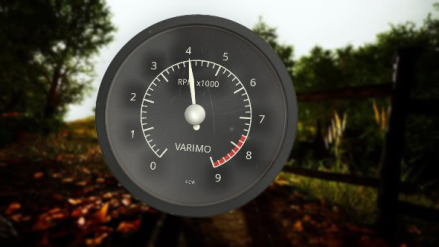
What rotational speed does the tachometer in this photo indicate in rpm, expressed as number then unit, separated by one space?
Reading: 4000 rpm
